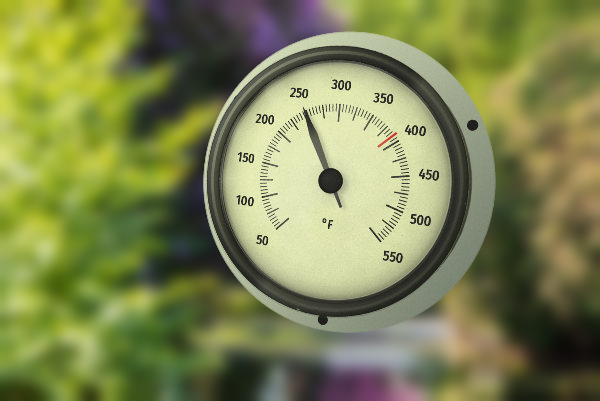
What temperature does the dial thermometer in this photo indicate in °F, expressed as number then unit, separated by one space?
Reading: 250 °F
